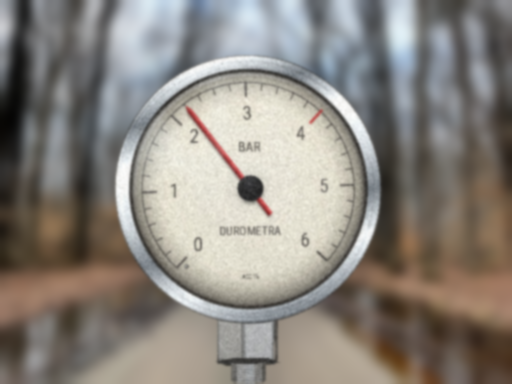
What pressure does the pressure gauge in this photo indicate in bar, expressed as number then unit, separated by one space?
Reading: 2.2 bar
